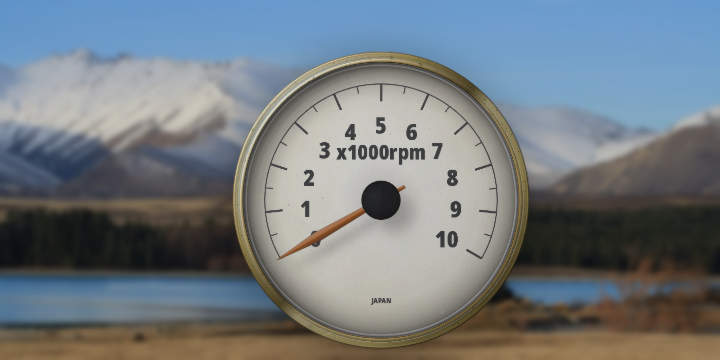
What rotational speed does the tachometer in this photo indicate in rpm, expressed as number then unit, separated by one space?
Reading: 0 rpm
